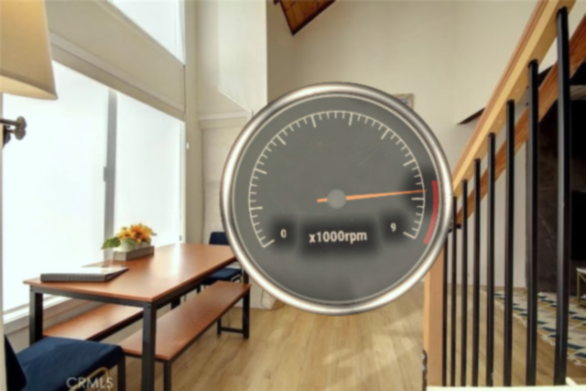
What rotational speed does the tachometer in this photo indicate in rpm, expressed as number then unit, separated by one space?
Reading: 7800 rpm
